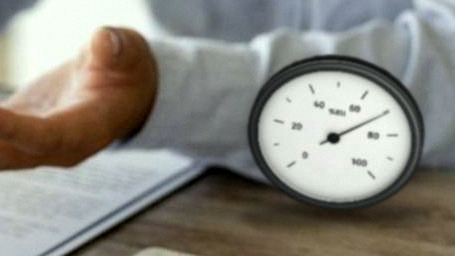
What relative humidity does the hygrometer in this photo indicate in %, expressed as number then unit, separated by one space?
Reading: 70 %
